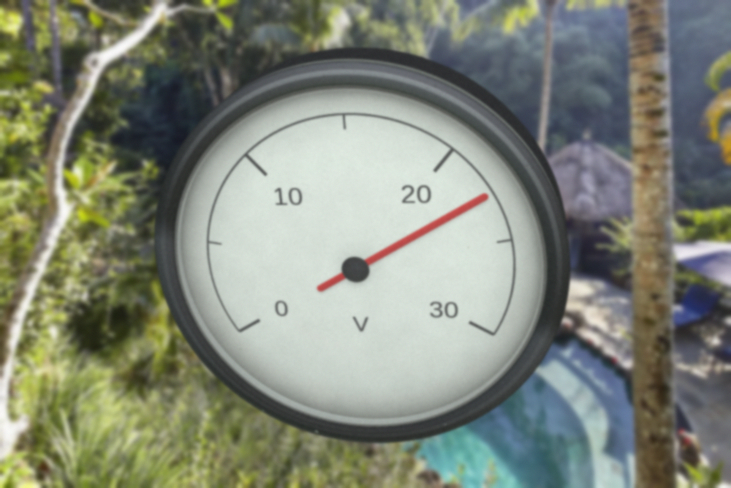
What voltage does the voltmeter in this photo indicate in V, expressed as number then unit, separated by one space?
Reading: 22.5 V
